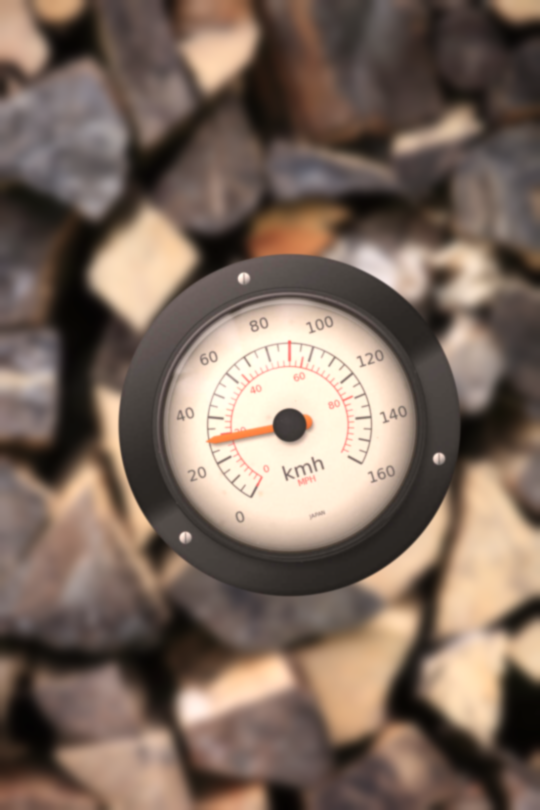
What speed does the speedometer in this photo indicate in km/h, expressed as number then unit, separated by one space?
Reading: 30 km/h
